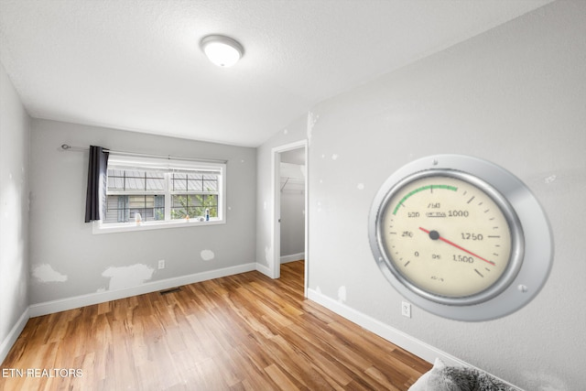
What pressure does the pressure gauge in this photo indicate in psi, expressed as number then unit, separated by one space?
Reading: 1400 psi
